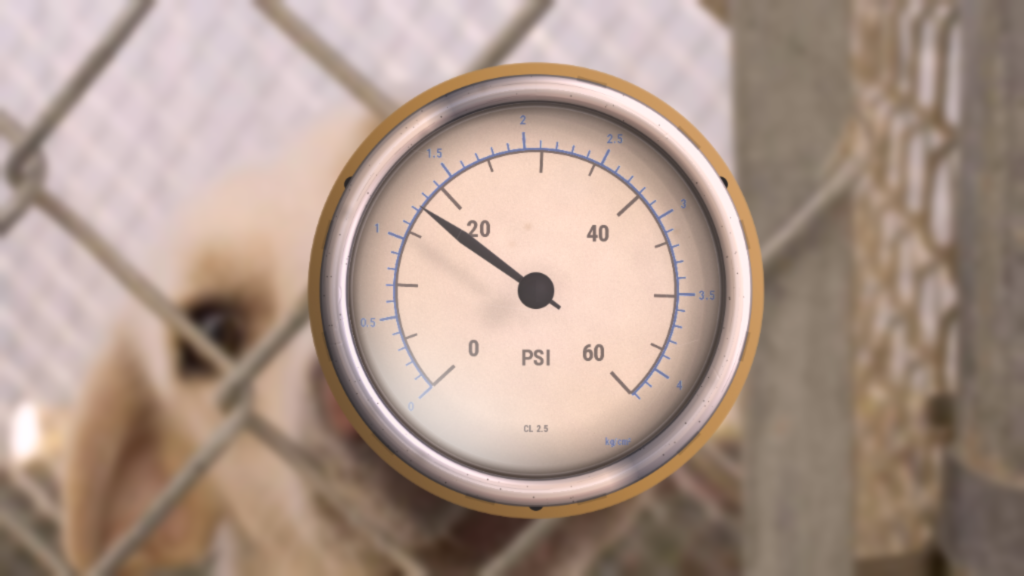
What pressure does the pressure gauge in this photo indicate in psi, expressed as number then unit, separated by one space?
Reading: 17.5 psi
